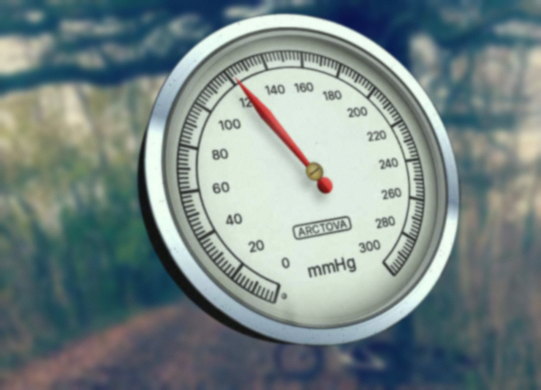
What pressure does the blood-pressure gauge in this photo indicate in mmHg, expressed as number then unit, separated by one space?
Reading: 120 mmHg
